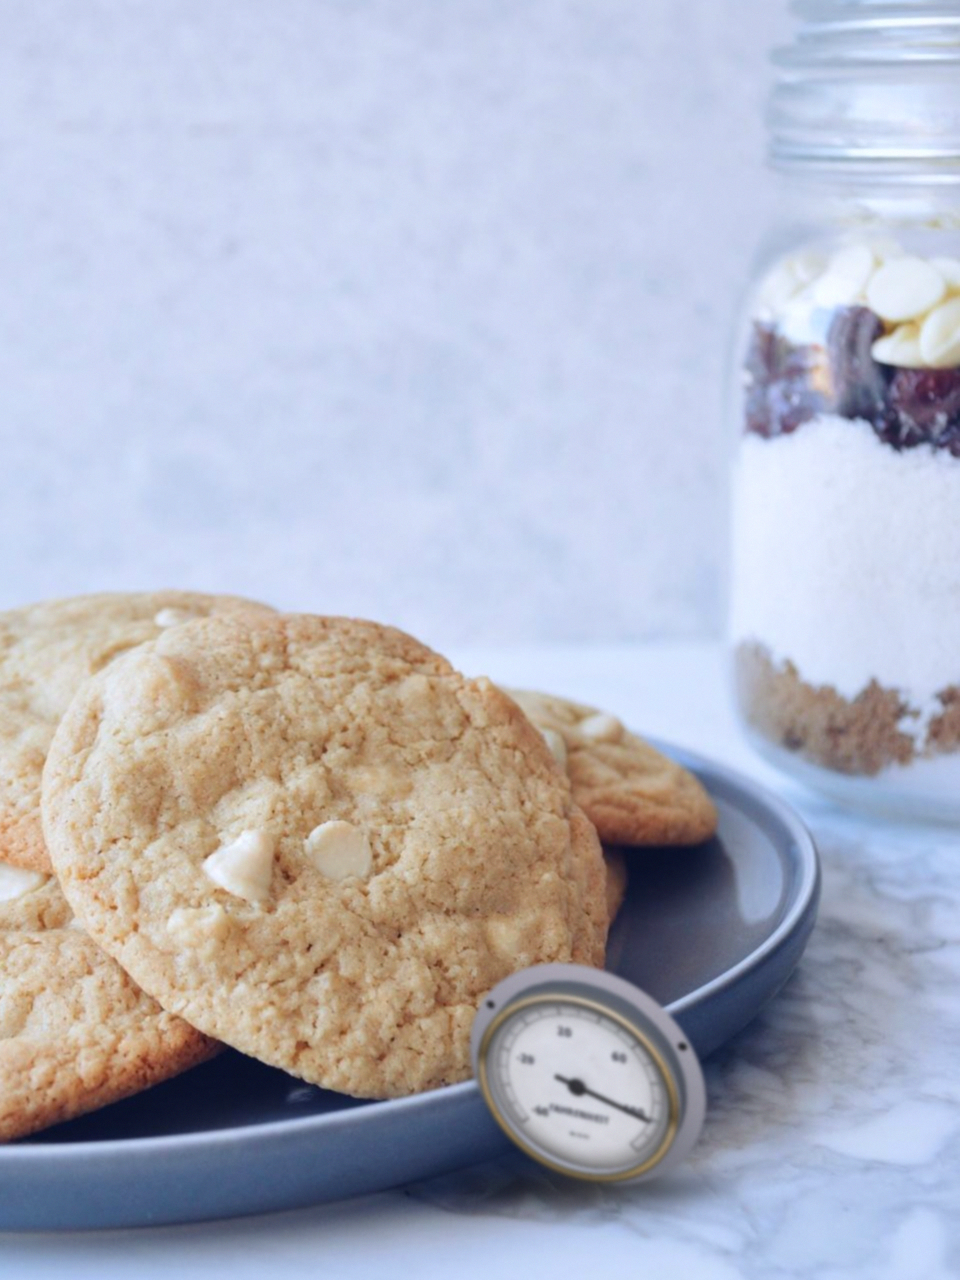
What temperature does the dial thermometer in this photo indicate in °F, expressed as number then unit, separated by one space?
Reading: 100 °F
